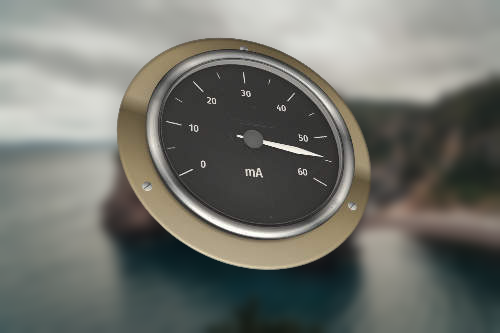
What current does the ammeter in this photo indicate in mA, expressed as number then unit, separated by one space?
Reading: 55 mA
